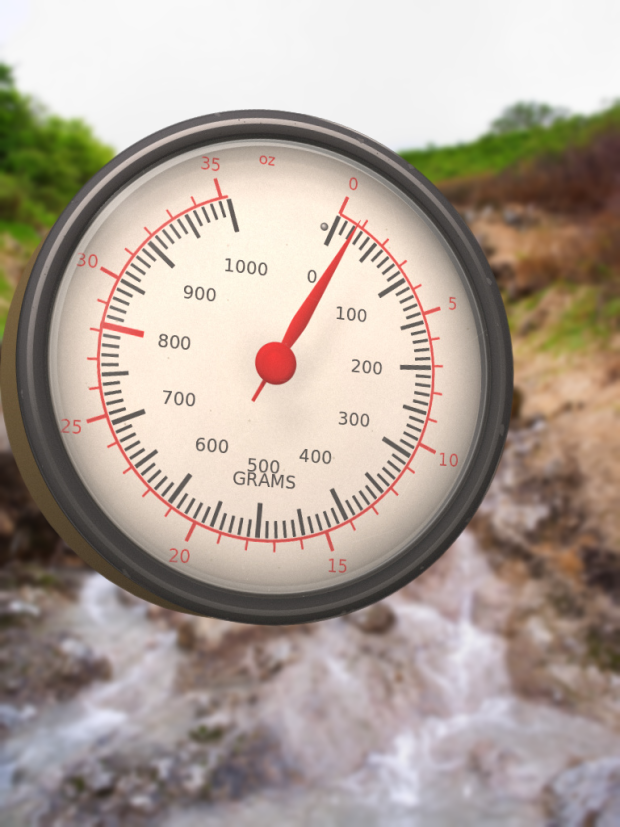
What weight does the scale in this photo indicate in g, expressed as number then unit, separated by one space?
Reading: 20 g
